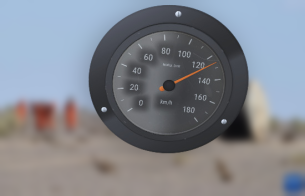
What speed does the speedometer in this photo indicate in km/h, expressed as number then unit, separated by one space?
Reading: 125 km/h
